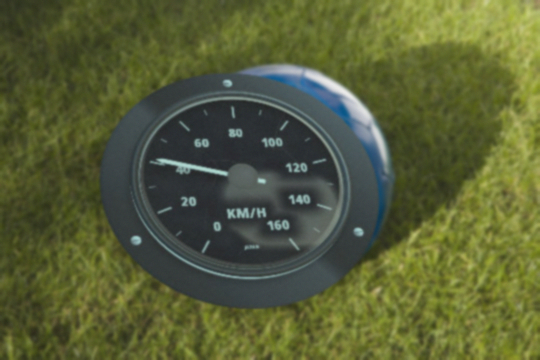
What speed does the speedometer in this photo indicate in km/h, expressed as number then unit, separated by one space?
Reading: 40 km/h
